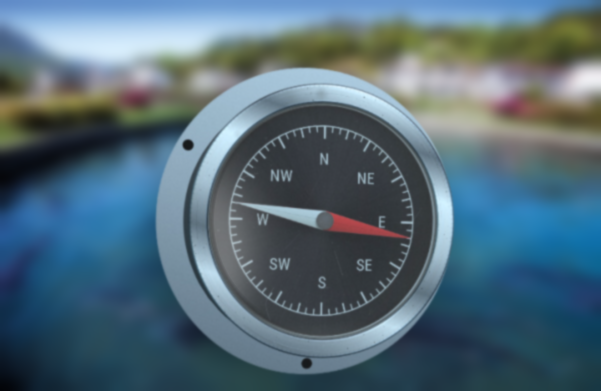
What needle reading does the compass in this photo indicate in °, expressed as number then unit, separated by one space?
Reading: 100 °
